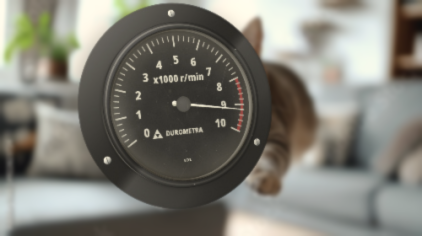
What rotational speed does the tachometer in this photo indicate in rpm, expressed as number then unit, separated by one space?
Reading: 9200 rpm
